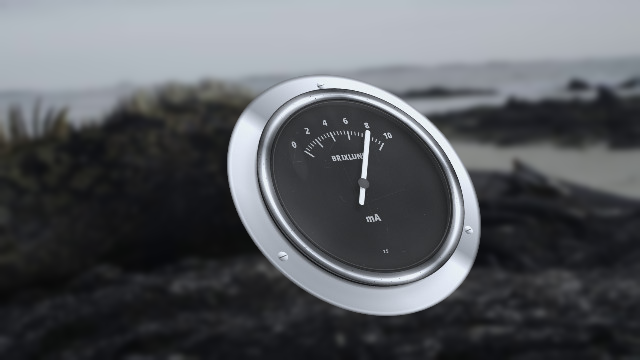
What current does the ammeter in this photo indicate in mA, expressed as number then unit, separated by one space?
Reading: 8 mA
